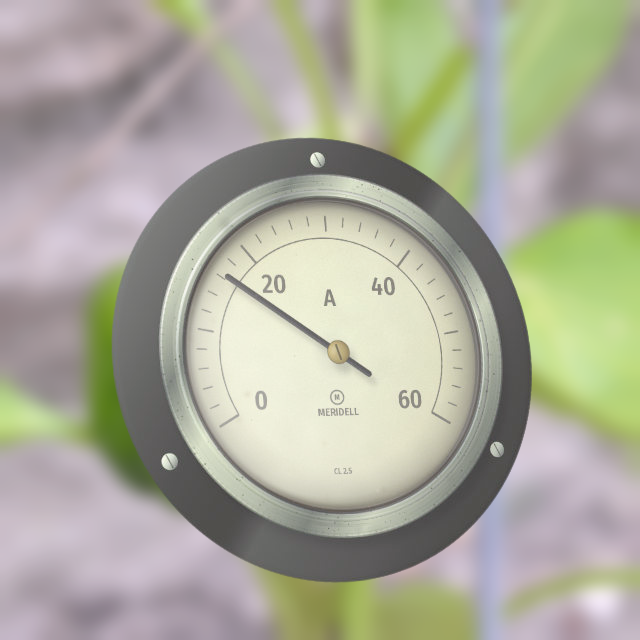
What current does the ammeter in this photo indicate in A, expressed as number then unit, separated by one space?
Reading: 16 A
